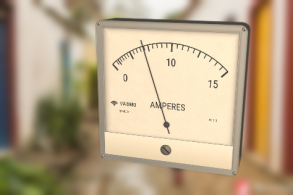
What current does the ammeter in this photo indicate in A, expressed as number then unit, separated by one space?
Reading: 7 A
